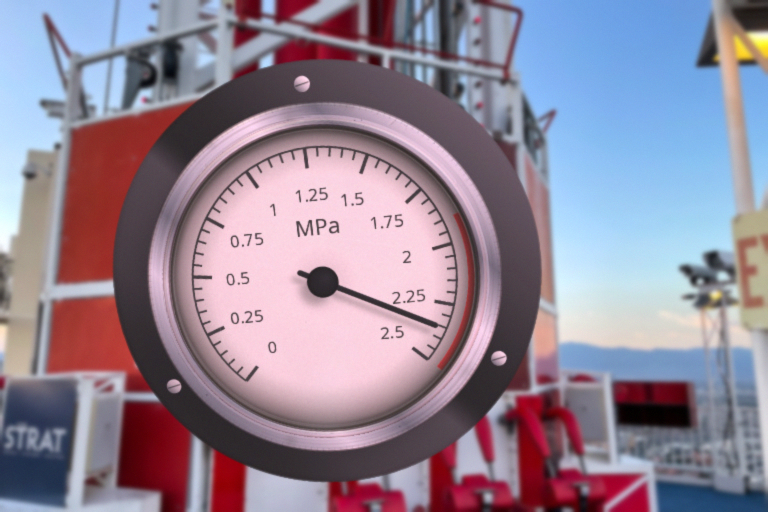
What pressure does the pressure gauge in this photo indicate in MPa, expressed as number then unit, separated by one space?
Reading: 2.35 MPa
